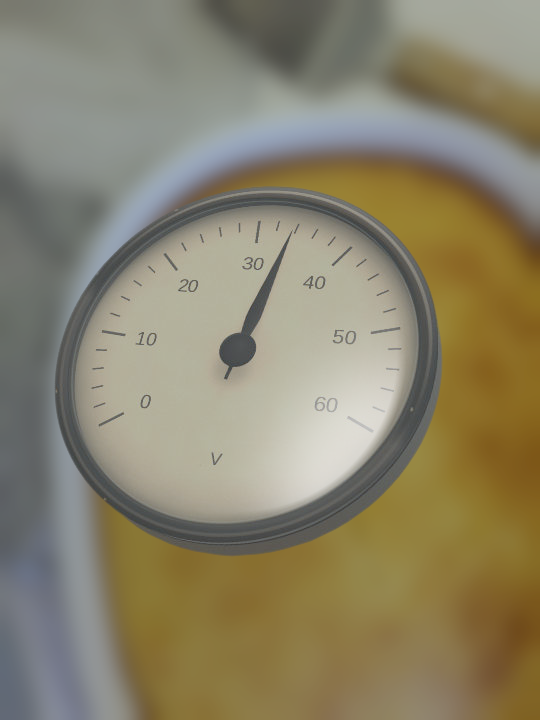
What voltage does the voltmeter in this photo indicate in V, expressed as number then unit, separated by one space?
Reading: 34 V
